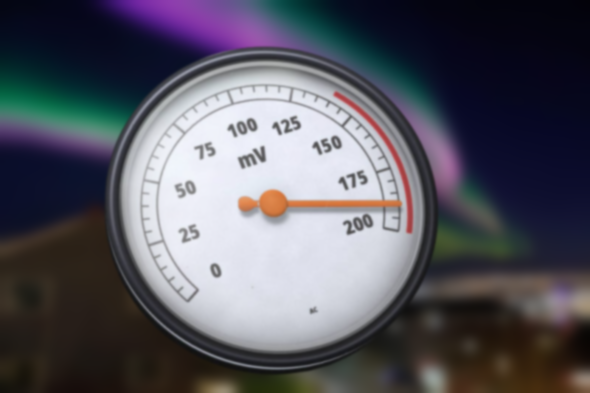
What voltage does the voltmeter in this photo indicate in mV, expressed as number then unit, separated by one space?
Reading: 190 mV
